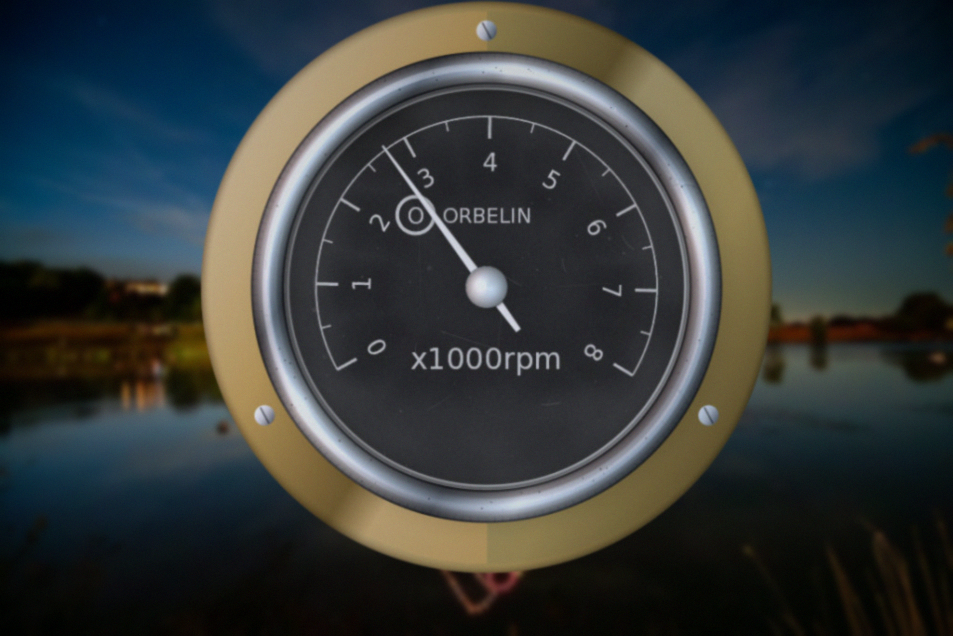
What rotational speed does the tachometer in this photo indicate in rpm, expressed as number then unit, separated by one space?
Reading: 2750 rpm
